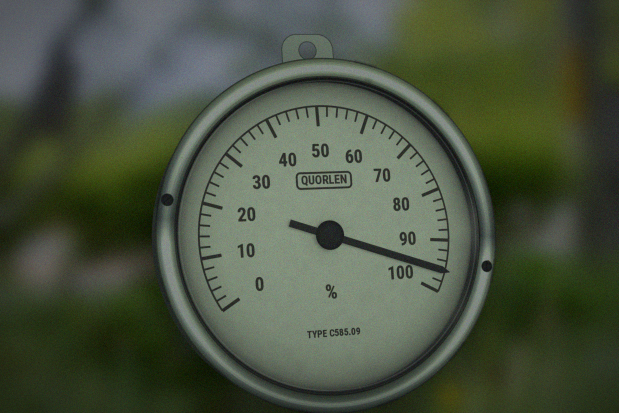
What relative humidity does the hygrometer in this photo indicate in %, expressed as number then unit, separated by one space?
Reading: 96 %
